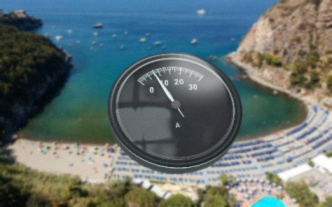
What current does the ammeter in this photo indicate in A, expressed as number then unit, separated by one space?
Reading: 7.5 A
